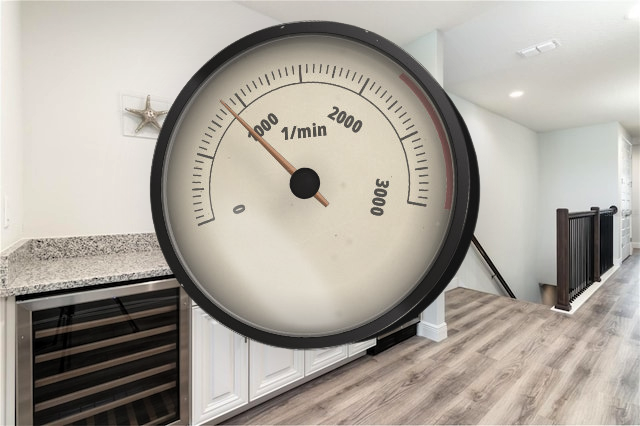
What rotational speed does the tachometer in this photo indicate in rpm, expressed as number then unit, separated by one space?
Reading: 900 rpm
